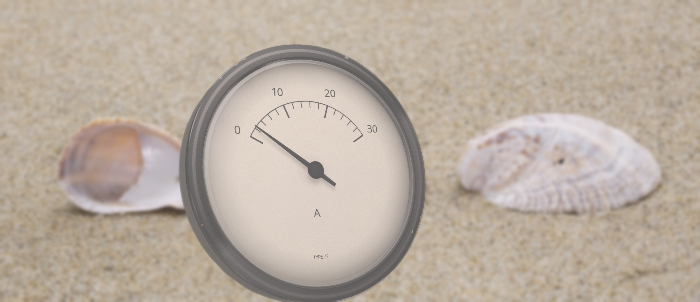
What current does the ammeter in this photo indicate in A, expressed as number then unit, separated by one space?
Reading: 2 A
